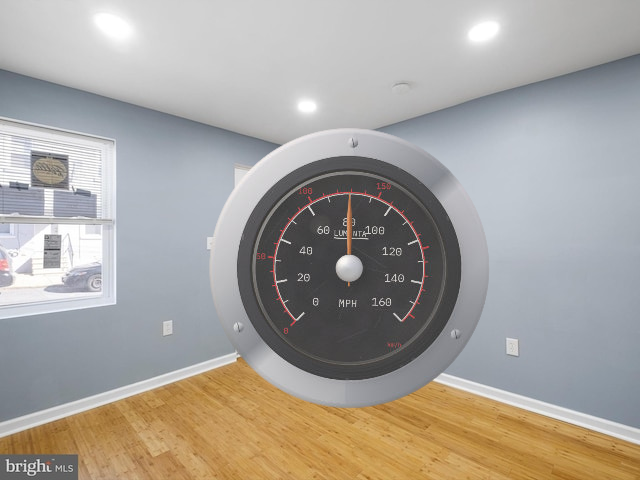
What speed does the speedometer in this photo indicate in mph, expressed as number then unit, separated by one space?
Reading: 80 mph
